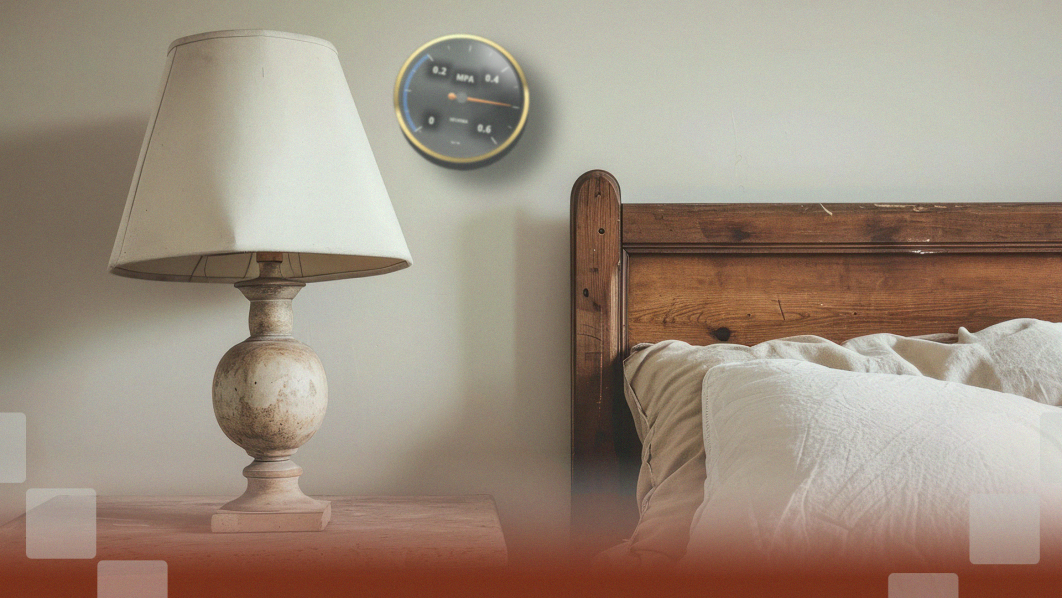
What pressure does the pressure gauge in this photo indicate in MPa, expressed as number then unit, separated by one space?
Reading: 0.5 MPa
